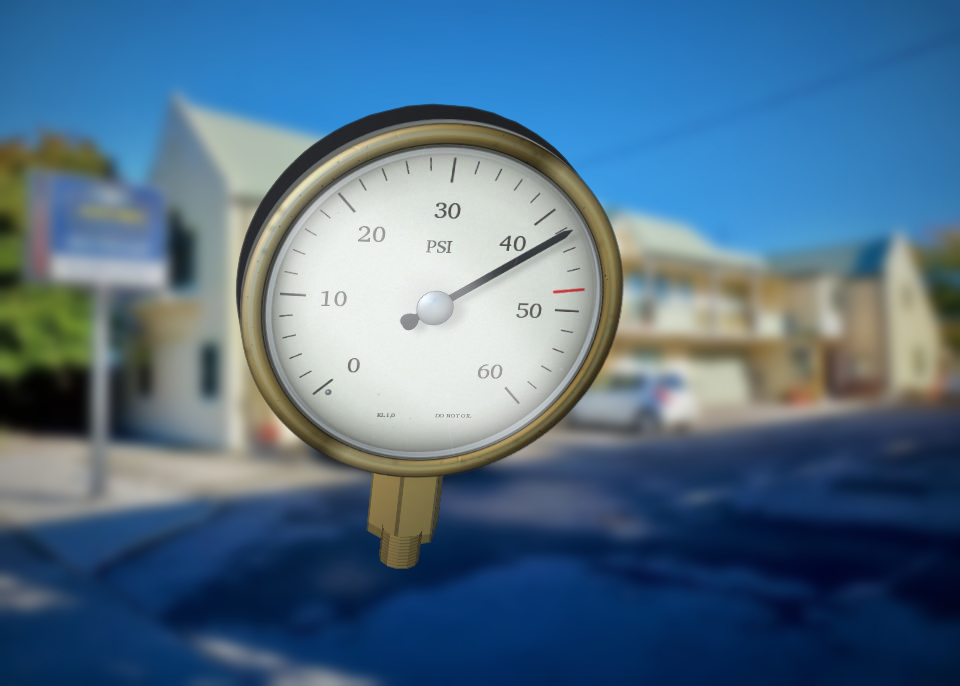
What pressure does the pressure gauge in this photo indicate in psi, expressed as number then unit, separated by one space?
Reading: 42 psi
